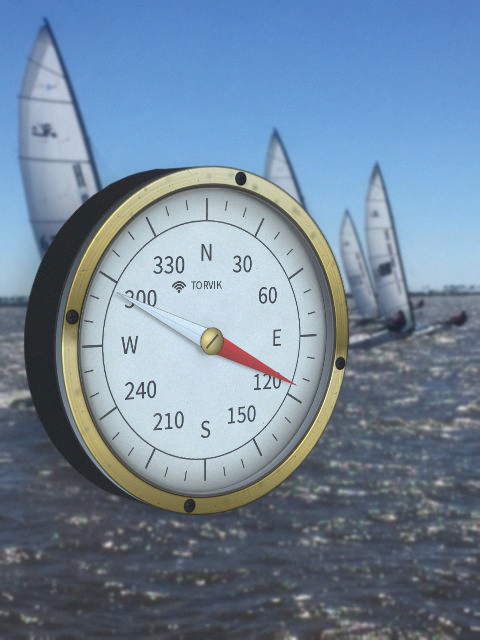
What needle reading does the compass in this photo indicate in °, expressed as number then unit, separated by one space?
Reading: 115 °
